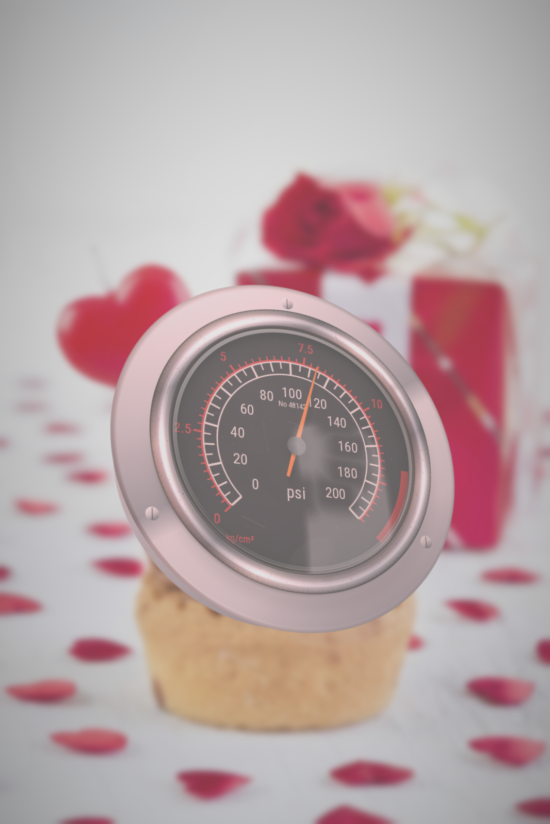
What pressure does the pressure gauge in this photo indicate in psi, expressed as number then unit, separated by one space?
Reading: 112.5 psi
